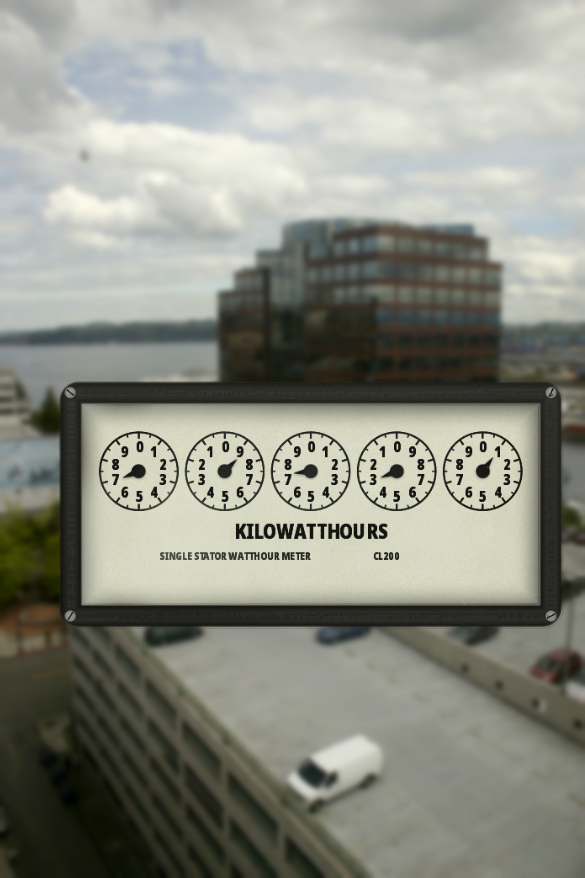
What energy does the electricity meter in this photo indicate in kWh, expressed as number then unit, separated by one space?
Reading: 68731 kWh
